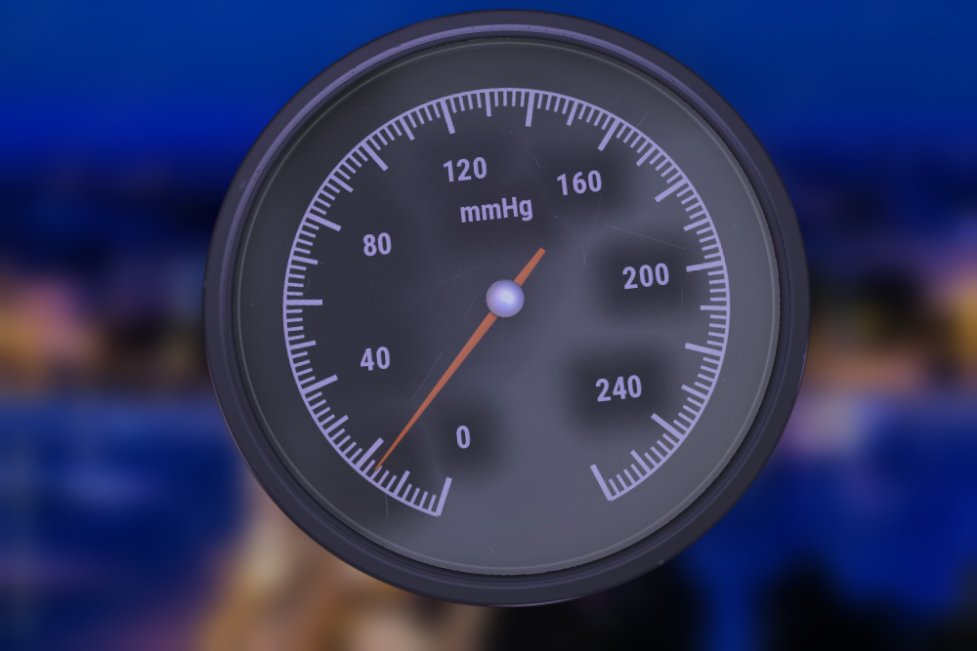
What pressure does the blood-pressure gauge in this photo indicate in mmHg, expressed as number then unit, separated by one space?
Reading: 16 mmHg
